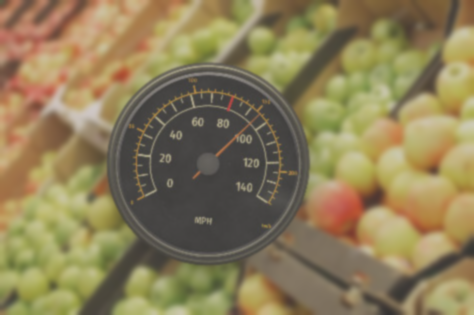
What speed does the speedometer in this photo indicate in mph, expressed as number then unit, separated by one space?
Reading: 95 mph
